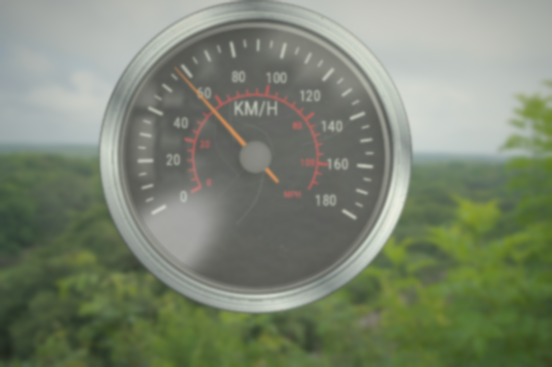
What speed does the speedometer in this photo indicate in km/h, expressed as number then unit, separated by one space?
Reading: 57.5 km/h
